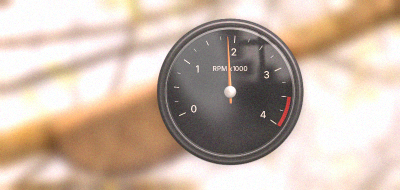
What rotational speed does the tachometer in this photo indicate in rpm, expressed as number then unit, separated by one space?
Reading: 1875 rpm
